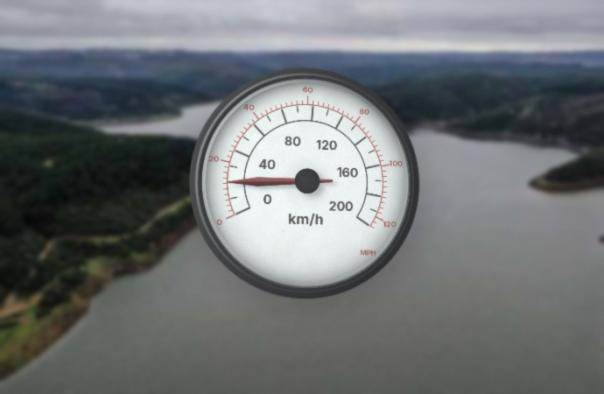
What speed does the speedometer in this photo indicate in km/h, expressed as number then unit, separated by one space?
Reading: 20 km/h
